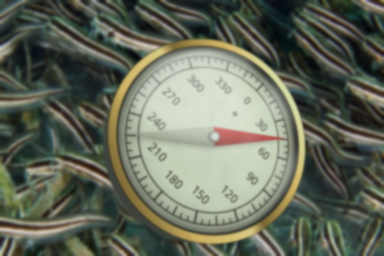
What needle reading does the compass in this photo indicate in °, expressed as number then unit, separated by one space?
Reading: 45 °
